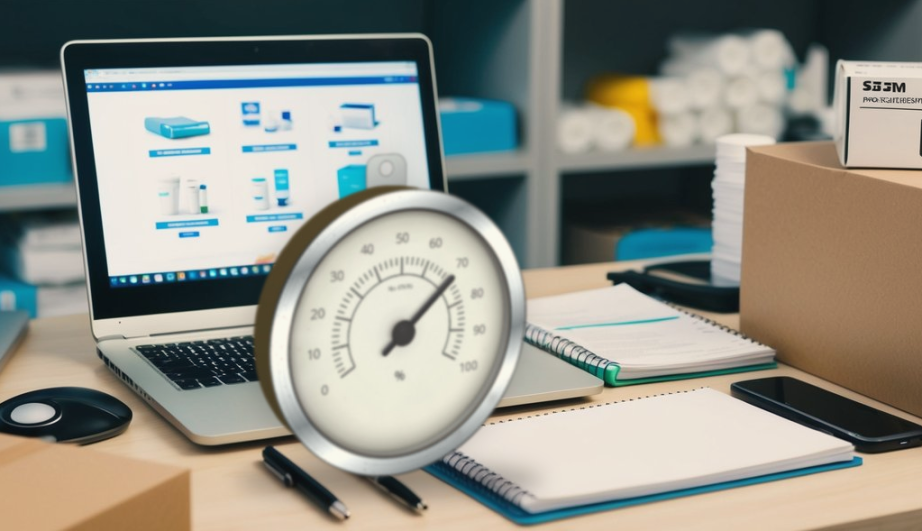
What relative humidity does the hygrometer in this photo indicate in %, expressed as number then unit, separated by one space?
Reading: 70 %
